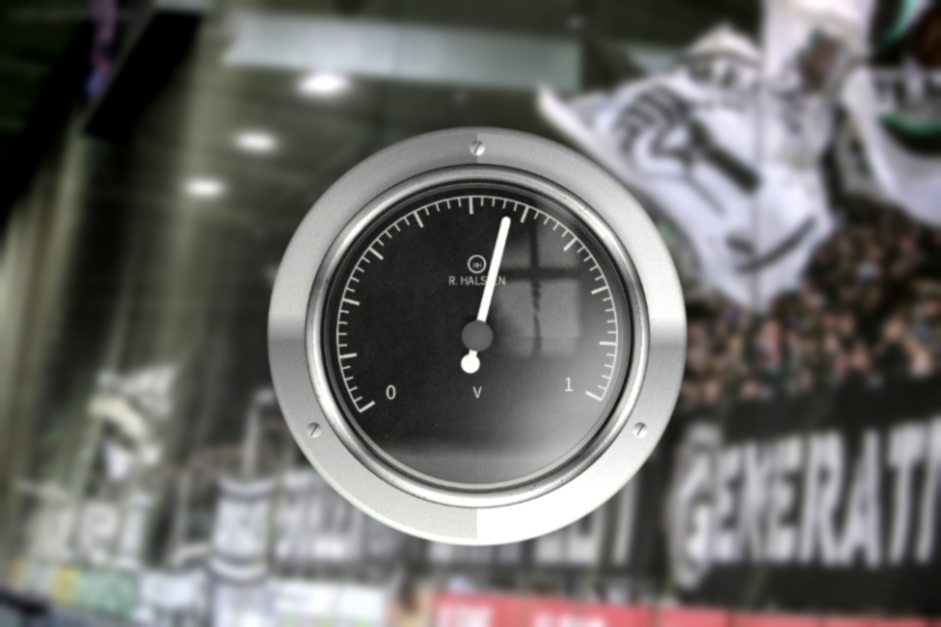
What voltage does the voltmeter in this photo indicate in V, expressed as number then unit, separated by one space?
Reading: 0.57 V
